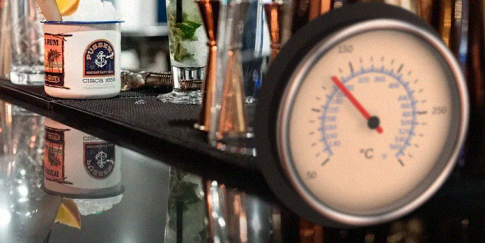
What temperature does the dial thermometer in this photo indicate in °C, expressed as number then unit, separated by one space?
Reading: 130 °C
